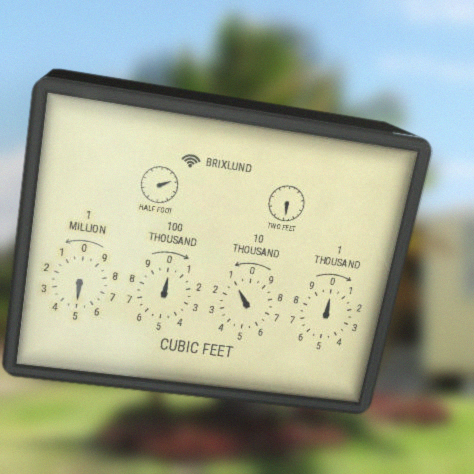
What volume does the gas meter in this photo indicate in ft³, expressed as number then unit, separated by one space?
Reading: 501000 ft³
